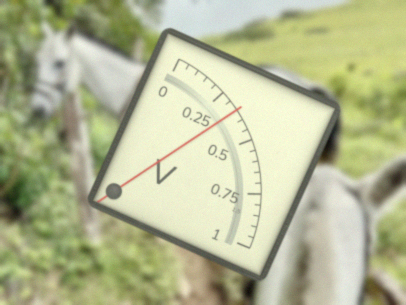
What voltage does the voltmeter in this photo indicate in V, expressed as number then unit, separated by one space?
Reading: 0.35 V
